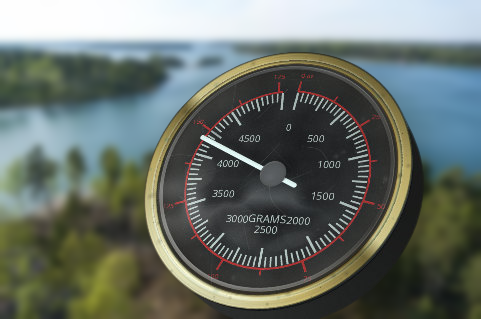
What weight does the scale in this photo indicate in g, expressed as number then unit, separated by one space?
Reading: 4150 g
